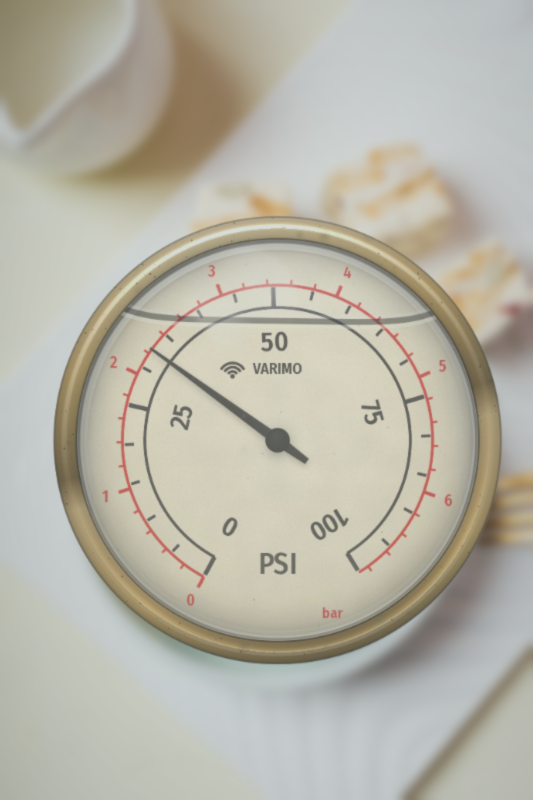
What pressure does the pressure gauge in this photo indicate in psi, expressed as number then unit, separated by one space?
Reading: 32.5 psi
